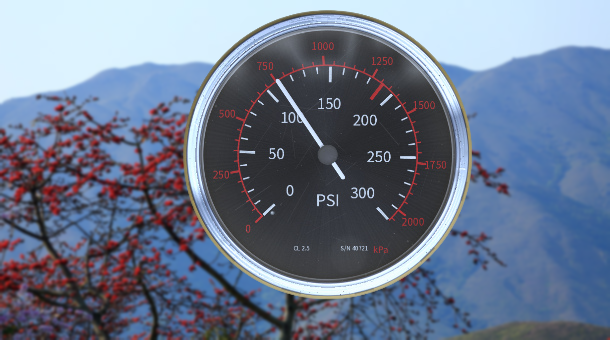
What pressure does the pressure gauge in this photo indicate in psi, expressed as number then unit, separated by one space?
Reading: 110 psi
